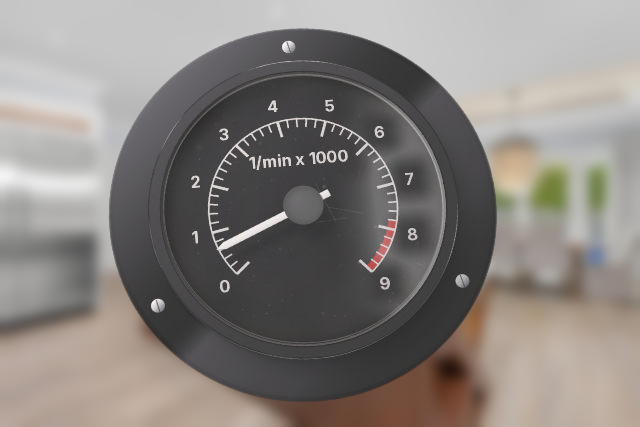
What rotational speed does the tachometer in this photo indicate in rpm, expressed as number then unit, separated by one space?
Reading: 600 rpm
